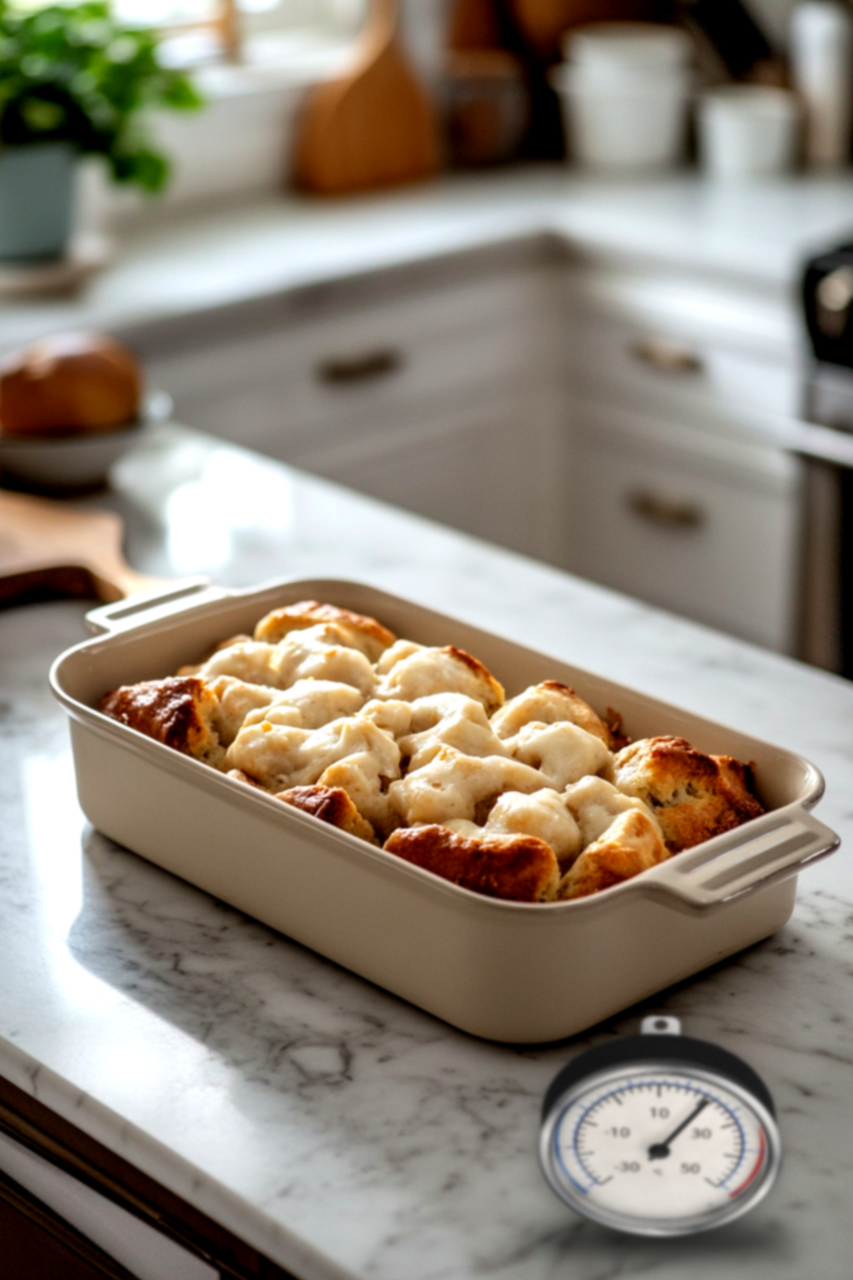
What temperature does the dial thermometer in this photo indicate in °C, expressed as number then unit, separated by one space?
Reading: 20 °C
